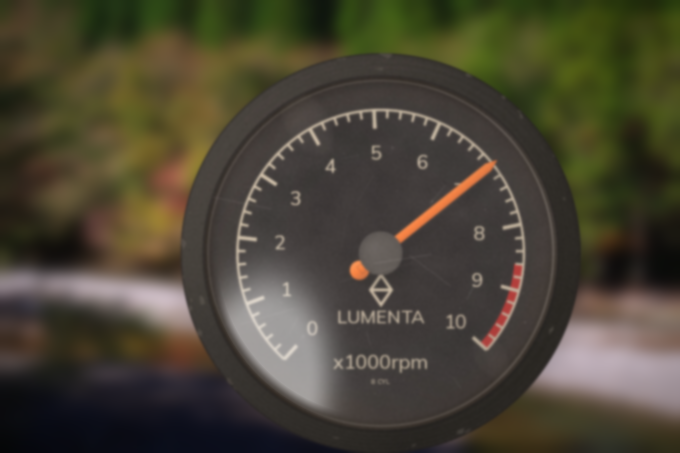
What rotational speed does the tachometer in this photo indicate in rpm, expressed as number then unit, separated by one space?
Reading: 7000 rpm
